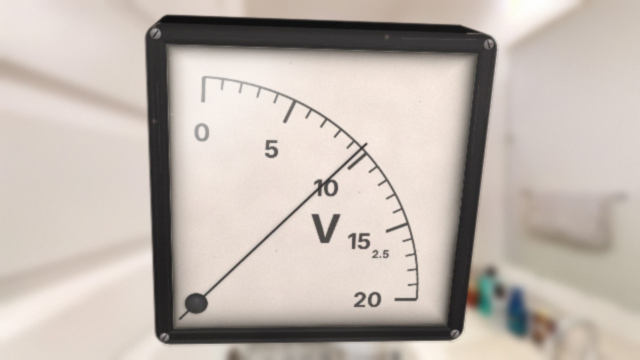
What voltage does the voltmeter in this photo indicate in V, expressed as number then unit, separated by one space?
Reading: 9.5 V
